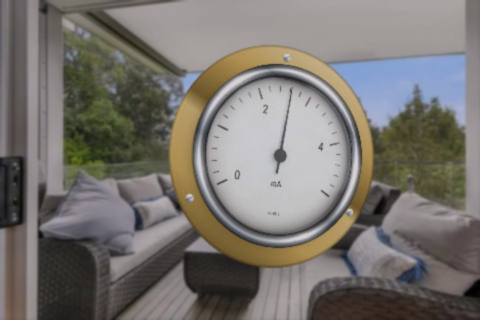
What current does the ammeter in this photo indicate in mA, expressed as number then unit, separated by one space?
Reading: 2.6 mA
